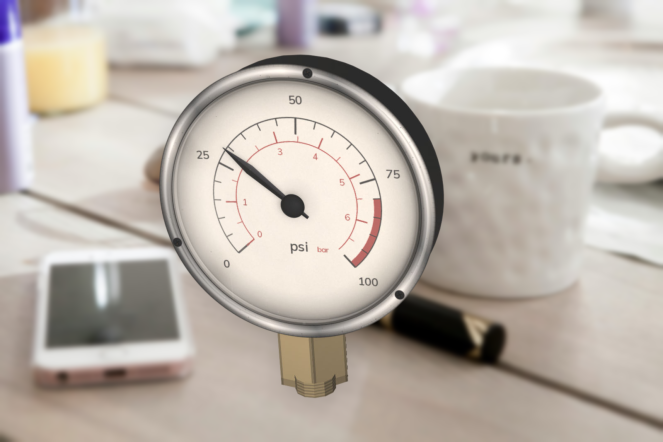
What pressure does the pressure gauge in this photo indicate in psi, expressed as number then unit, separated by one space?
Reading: 30 psi
